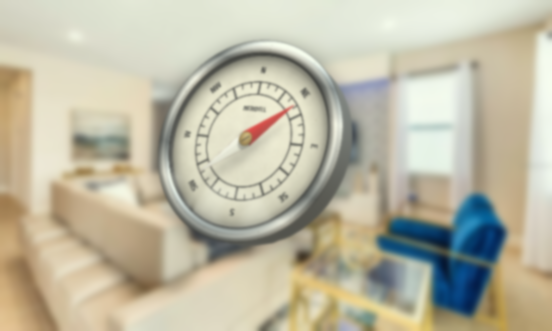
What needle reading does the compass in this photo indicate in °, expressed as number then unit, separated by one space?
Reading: 50 °
